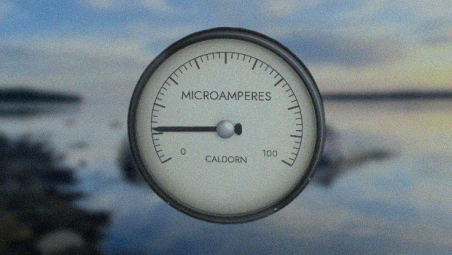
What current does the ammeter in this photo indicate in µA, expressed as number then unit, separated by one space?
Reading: 12 µA
